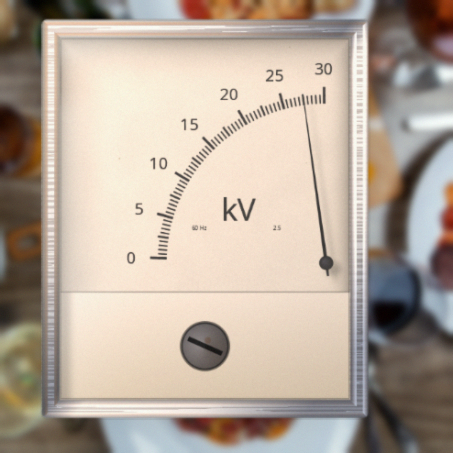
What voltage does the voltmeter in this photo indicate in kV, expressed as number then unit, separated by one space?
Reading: 27.5 kV
